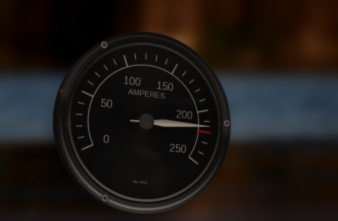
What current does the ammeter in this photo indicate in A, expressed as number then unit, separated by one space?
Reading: 215 A
